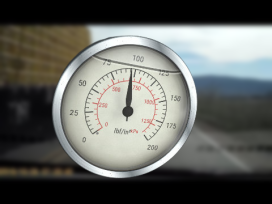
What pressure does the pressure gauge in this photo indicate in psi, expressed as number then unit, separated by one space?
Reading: 95 psi
